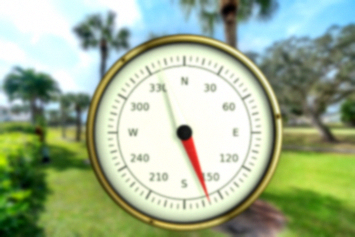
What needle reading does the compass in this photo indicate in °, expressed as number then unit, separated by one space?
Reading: 160 °
